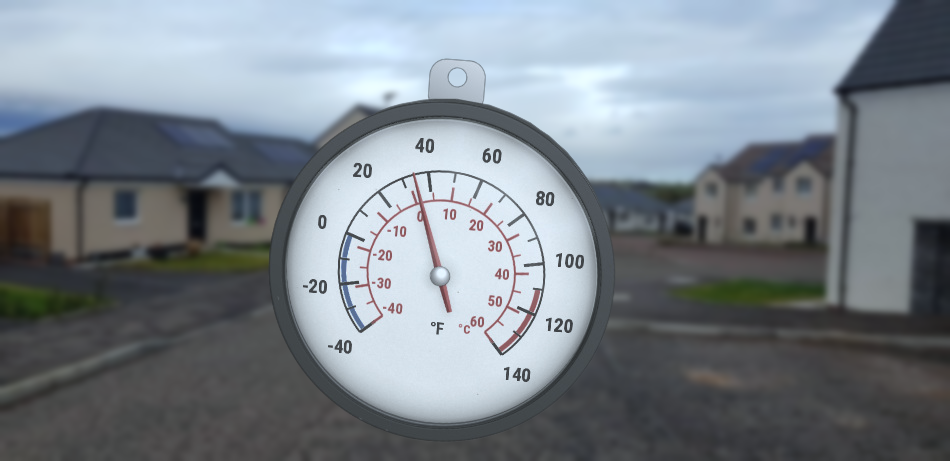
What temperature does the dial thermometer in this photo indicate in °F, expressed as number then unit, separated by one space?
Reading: 35 °F
